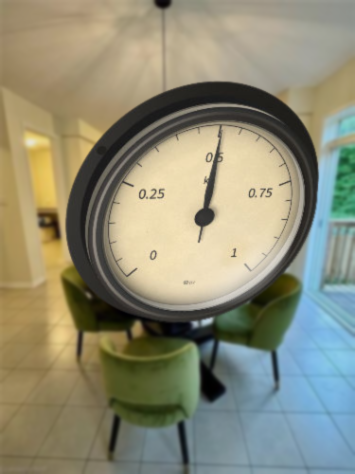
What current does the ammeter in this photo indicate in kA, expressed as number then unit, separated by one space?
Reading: 0.5 kA
